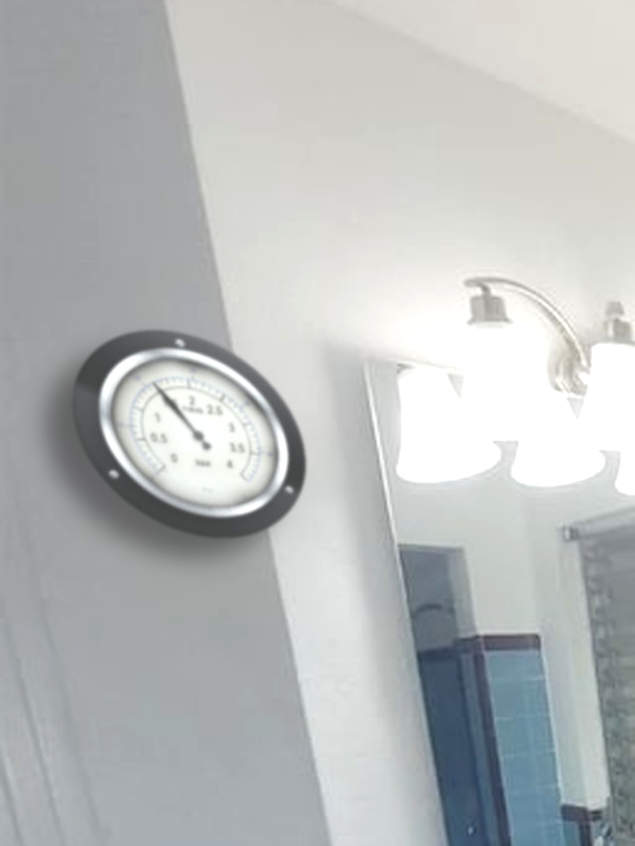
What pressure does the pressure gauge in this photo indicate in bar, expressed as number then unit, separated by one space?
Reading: 1.5 bar
